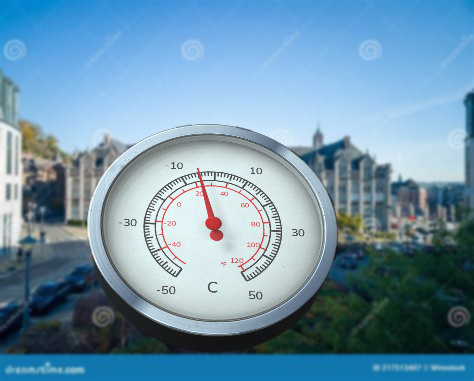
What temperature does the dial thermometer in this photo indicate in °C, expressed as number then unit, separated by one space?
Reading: -5 °C
